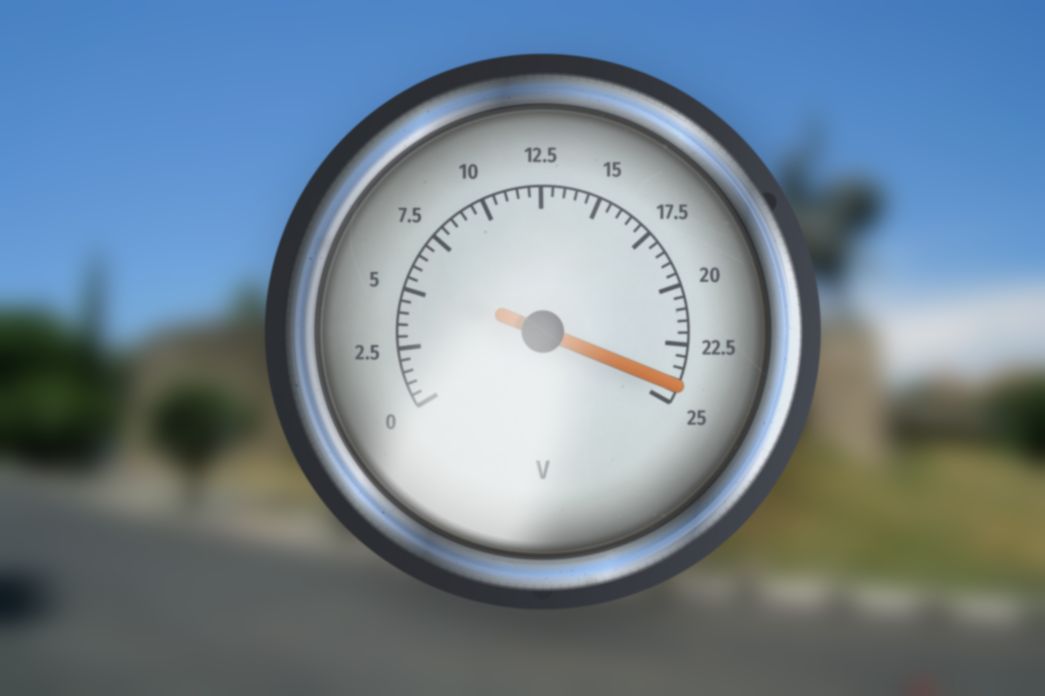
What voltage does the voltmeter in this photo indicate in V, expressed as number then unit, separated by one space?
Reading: 24.25 V
